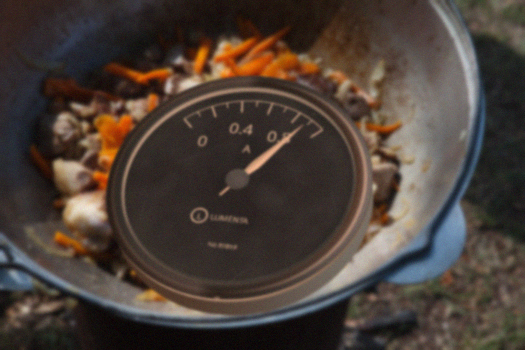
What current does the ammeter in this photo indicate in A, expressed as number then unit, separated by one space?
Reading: 0.9 A
